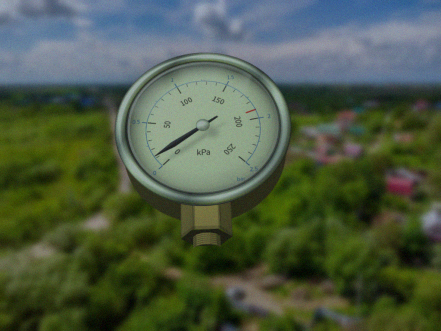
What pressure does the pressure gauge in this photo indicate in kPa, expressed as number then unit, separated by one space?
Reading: 10 kPa
